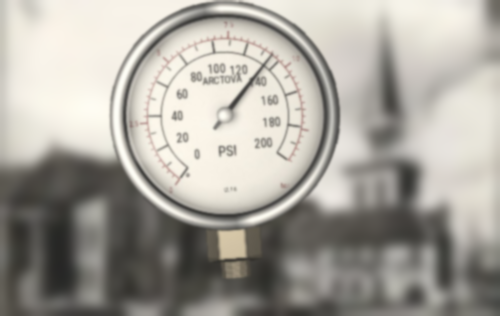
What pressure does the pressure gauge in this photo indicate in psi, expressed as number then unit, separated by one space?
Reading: 135 psi
